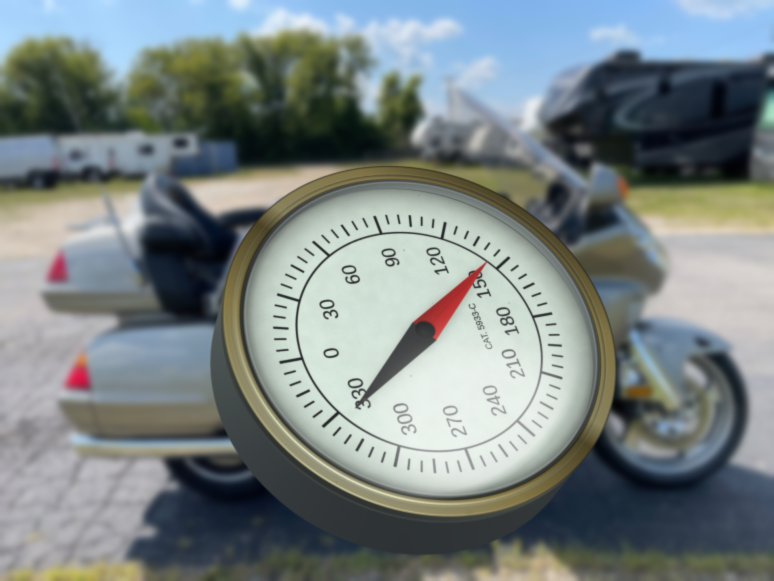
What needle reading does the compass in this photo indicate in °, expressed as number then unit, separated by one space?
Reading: 145 °
